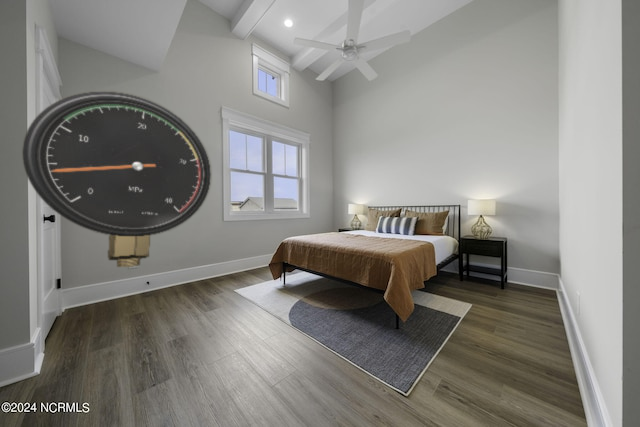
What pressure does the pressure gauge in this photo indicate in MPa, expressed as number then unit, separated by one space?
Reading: 4 MPa
